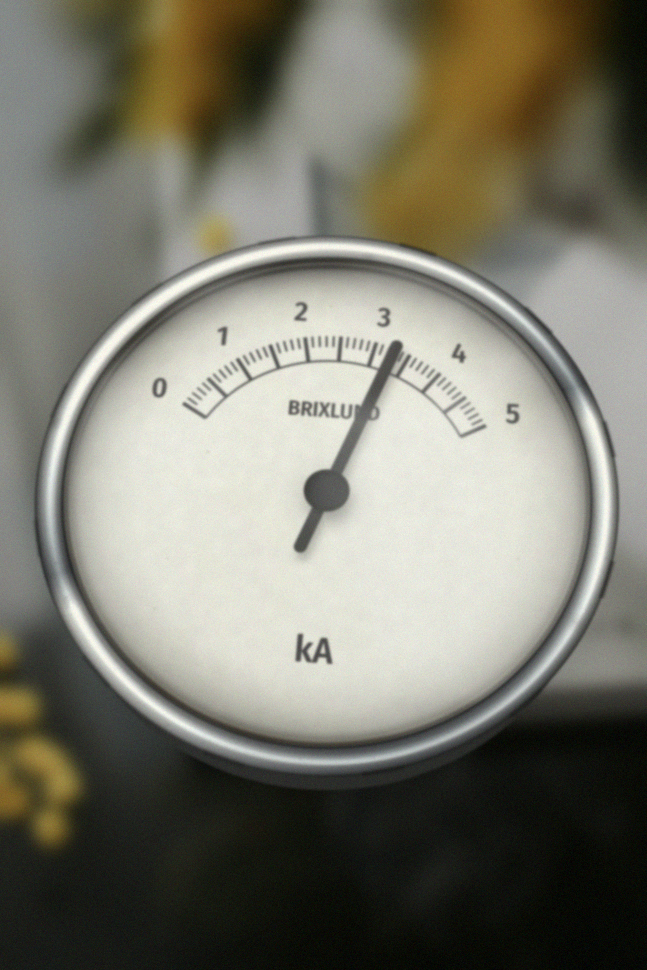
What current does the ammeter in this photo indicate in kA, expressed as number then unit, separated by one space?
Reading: 3.3 kA
